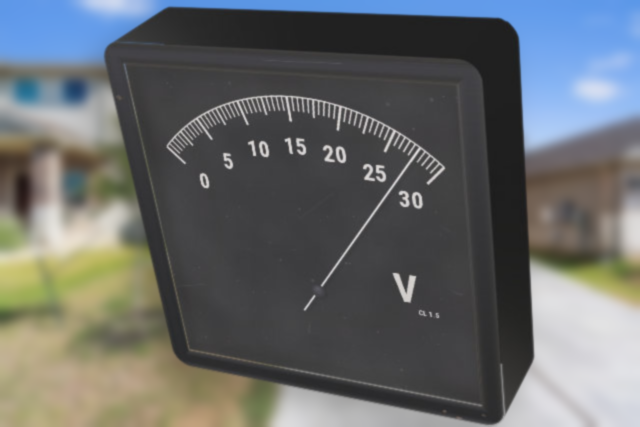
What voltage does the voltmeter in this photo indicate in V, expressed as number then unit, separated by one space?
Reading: 27.5 V
